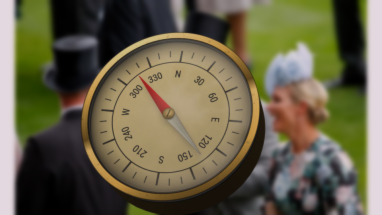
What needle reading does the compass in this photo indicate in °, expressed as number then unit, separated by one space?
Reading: 315 °
